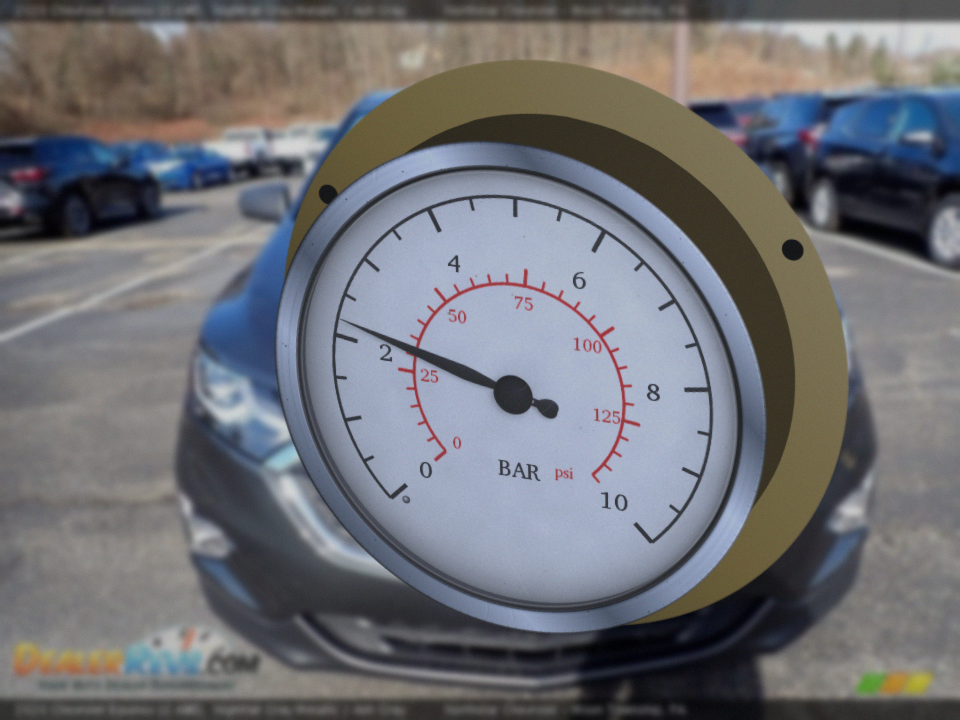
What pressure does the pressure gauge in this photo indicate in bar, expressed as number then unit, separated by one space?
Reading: 2.25 bar
